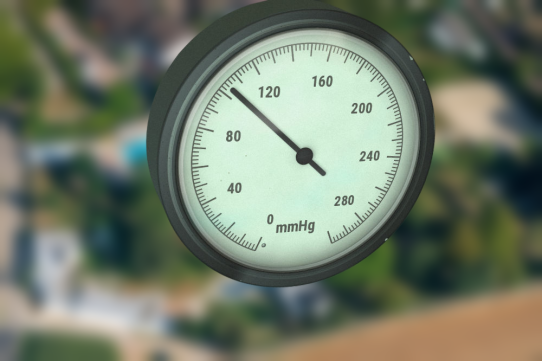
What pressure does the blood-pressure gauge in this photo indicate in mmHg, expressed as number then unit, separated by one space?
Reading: 104 mmHg
